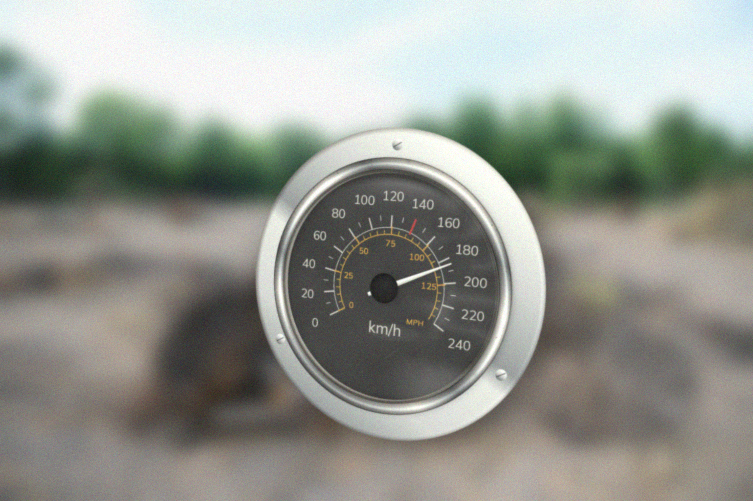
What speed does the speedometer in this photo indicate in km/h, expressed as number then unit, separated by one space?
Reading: 185 km/h
